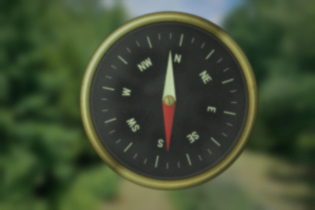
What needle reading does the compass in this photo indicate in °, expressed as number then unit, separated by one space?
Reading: 170 °
